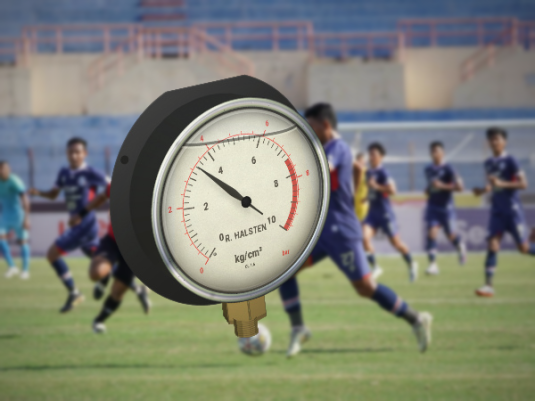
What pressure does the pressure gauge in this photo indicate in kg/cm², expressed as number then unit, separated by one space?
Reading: 3.4 kg/cm²
